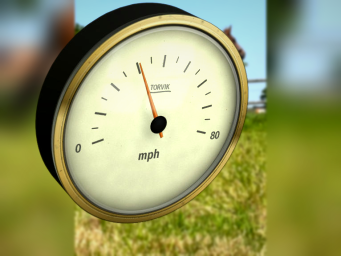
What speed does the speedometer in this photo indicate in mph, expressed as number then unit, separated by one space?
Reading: 30 mph
